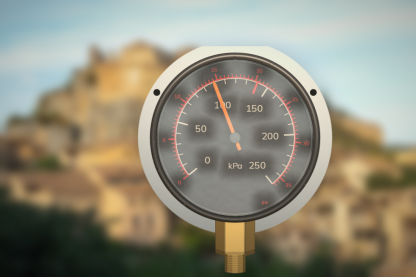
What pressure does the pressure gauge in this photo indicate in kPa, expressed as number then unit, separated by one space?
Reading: 100 kPa
